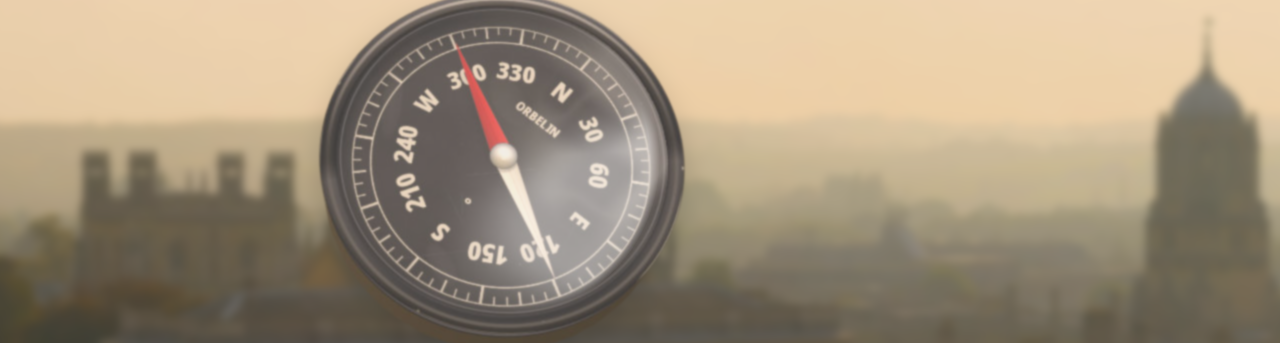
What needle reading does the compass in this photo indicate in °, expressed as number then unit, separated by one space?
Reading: 300 °
